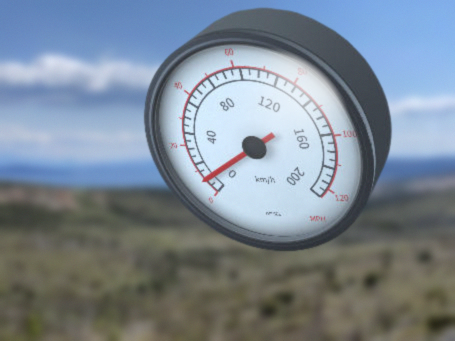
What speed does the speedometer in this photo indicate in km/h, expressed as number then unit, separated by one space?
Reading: 10 km/h
